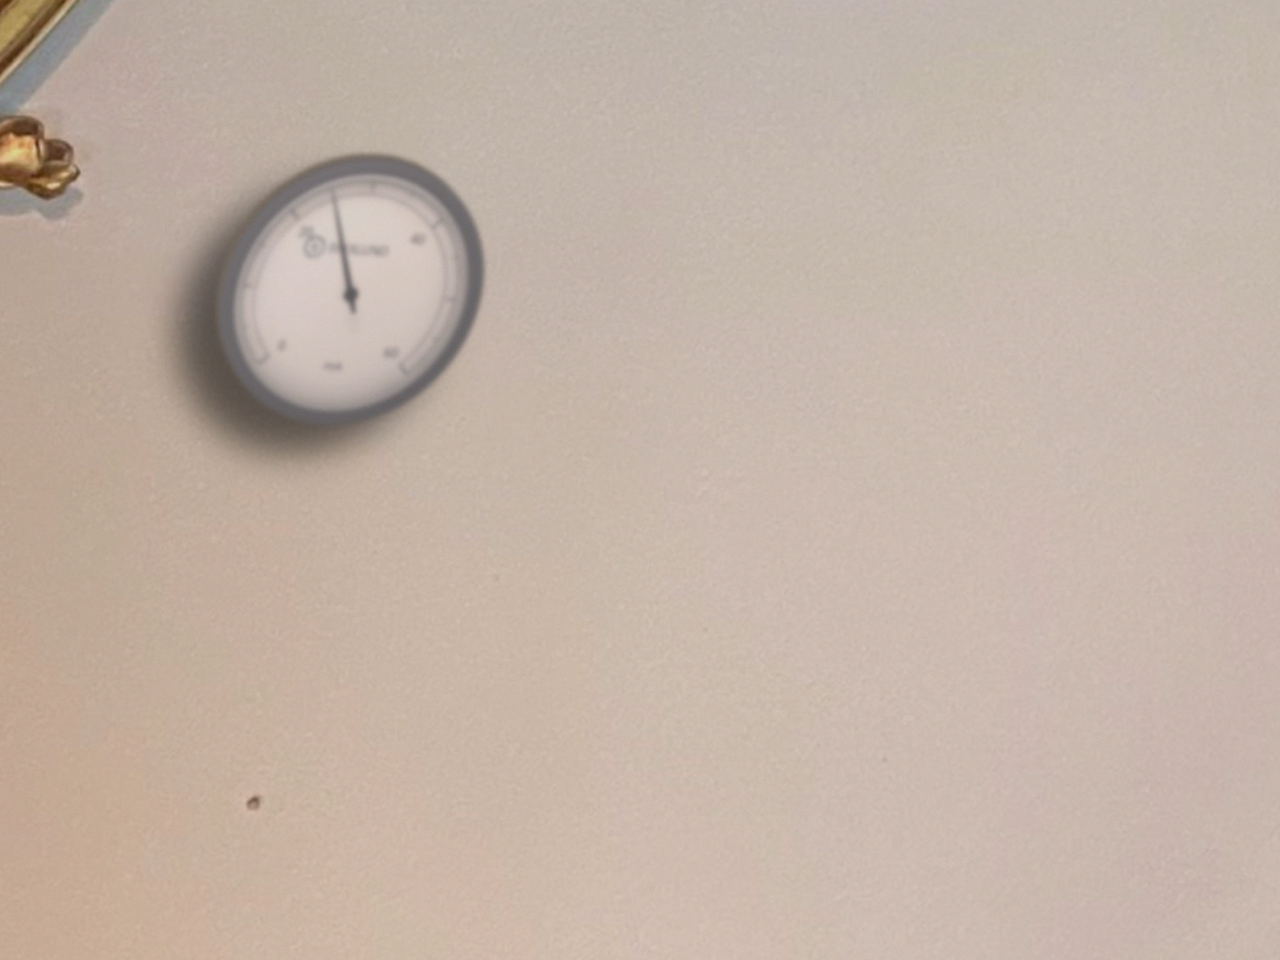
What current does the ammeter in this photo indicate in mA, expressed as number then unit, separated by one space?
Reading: 25 mA
